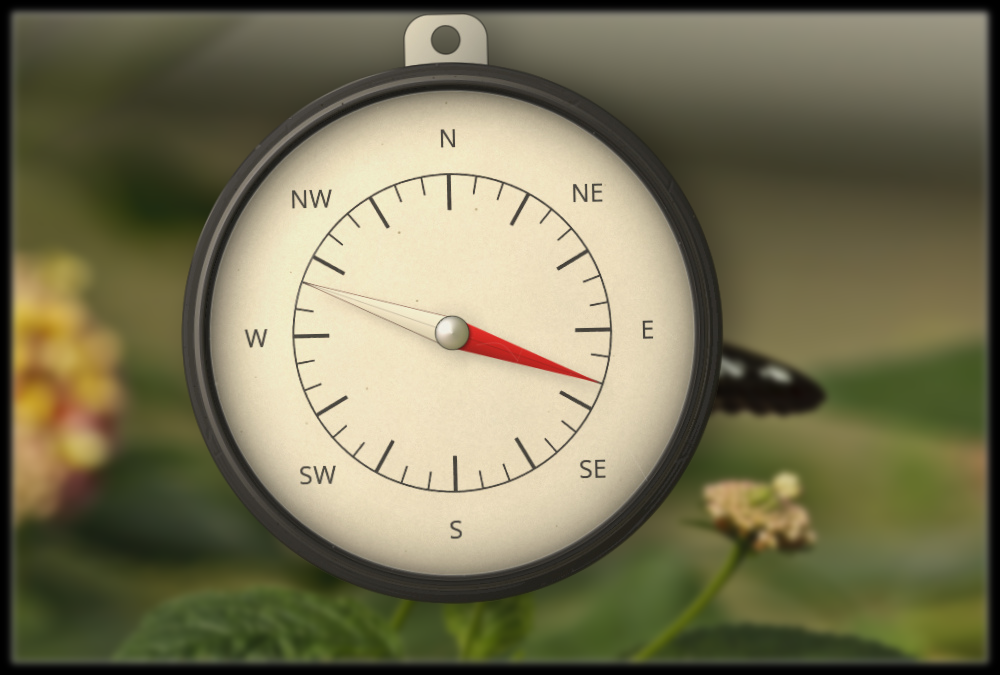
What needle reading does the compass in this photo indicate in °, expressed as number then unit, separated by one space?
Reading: 110 °
